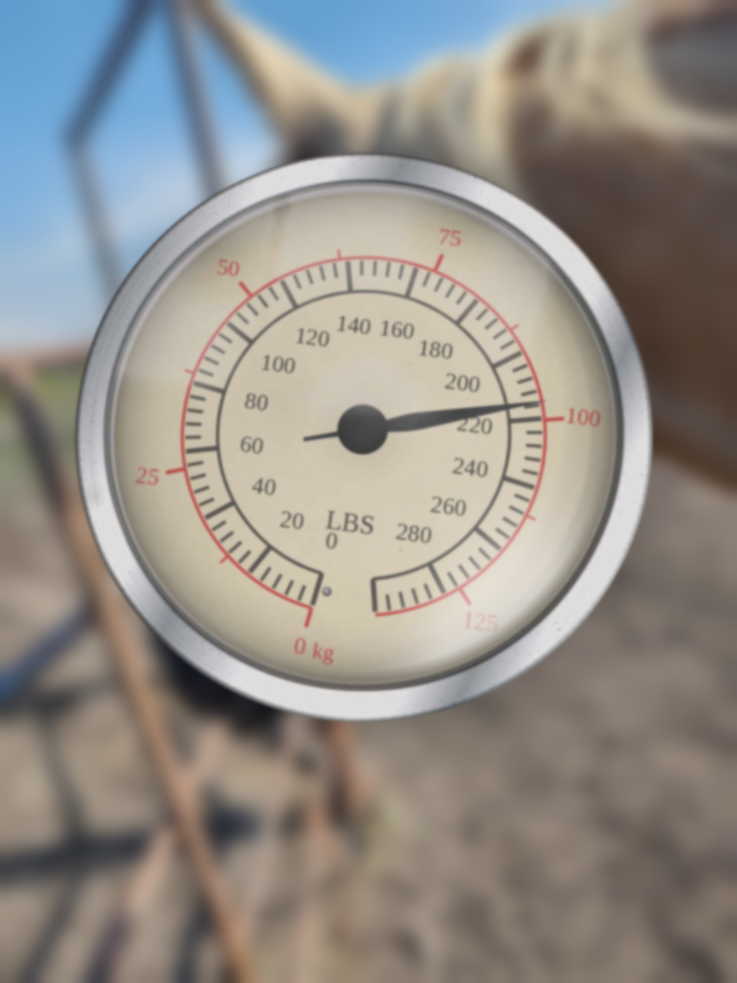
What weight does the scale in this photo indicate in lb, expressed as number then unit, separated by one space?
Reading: 216 lb
